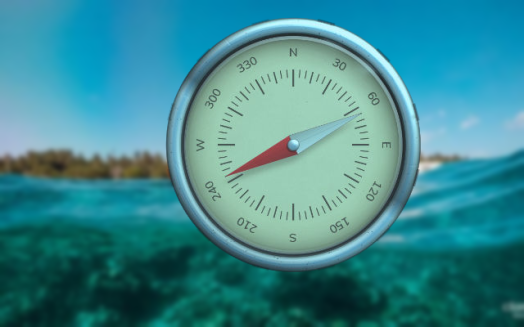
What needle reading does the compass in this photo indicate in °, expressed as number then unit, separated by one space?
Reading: 245 °
